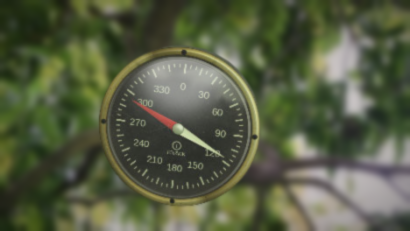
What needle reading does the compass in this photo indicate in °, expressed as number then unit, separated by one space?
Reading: 295 °
